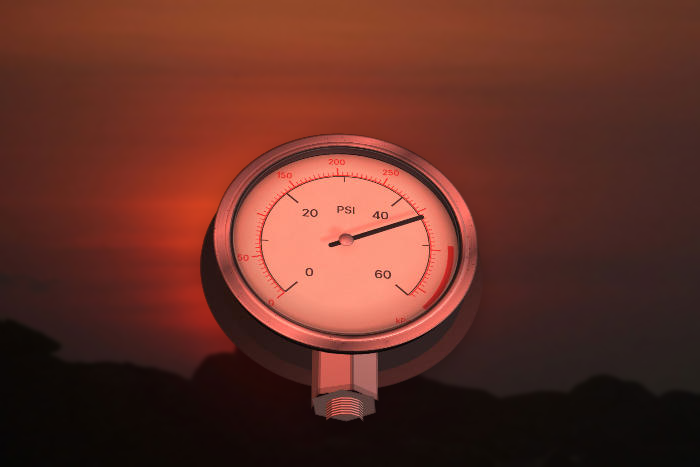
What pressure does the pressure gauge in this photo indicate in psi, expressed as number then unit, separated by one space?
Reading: 45 psi
